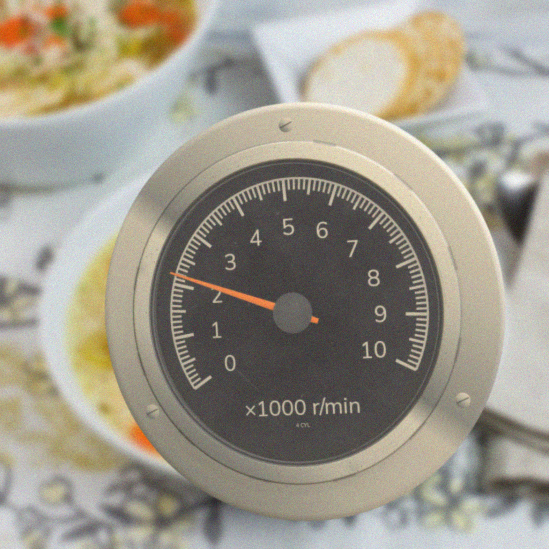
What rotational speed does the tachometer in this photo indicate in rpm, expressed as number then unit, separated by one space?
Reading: 2200 rpm
